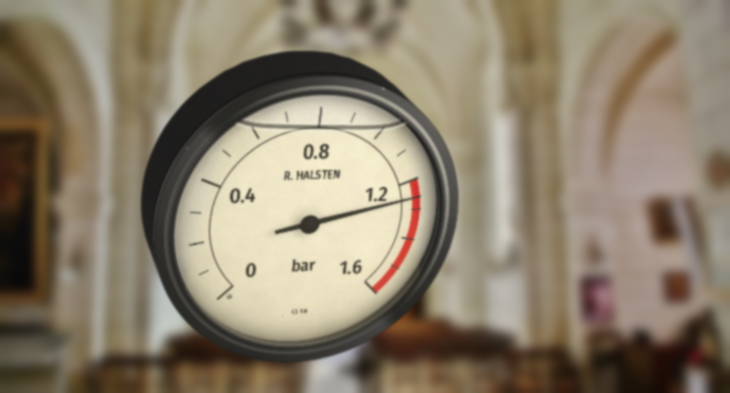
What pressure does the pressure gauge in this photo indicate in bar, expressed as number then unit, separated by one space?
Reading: 1.25 bar
